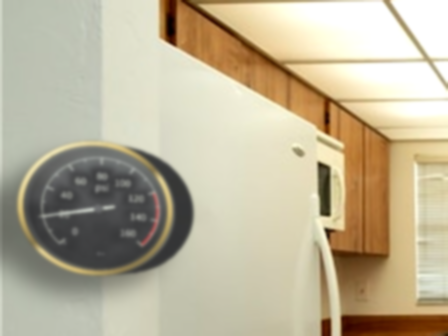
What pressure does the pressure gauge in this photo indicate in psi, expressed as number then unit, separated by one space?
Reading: 20 psi
